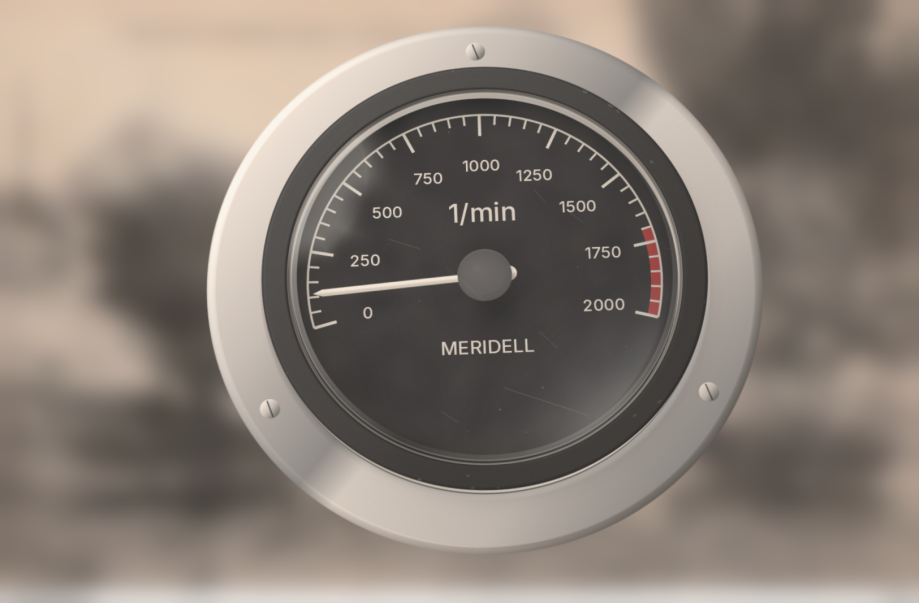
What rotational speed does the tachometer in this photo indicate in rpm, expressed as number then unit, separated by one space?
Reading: 100 rpm
